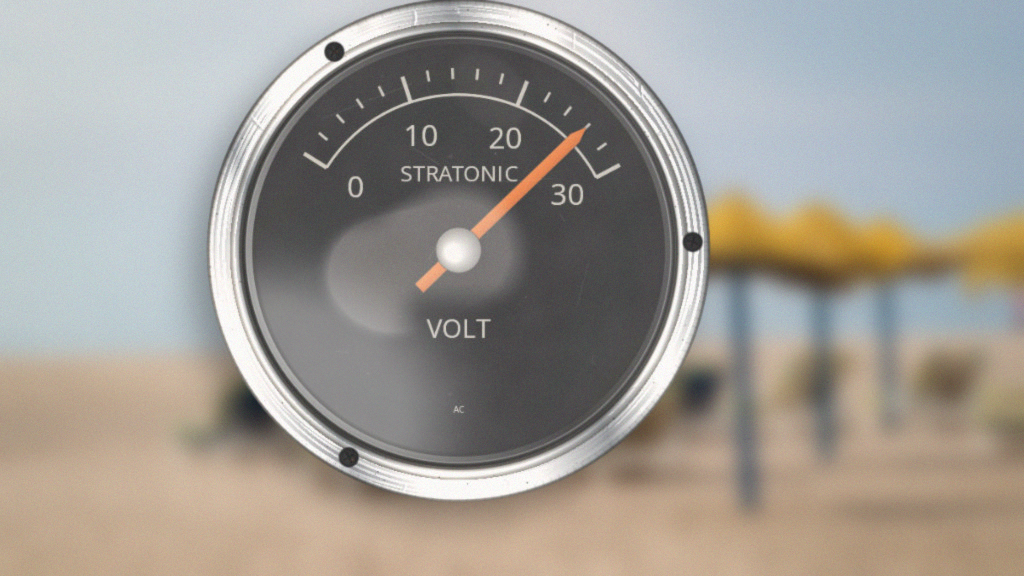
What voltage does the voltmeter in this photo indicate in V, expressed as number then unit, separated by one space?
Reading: 26 V
